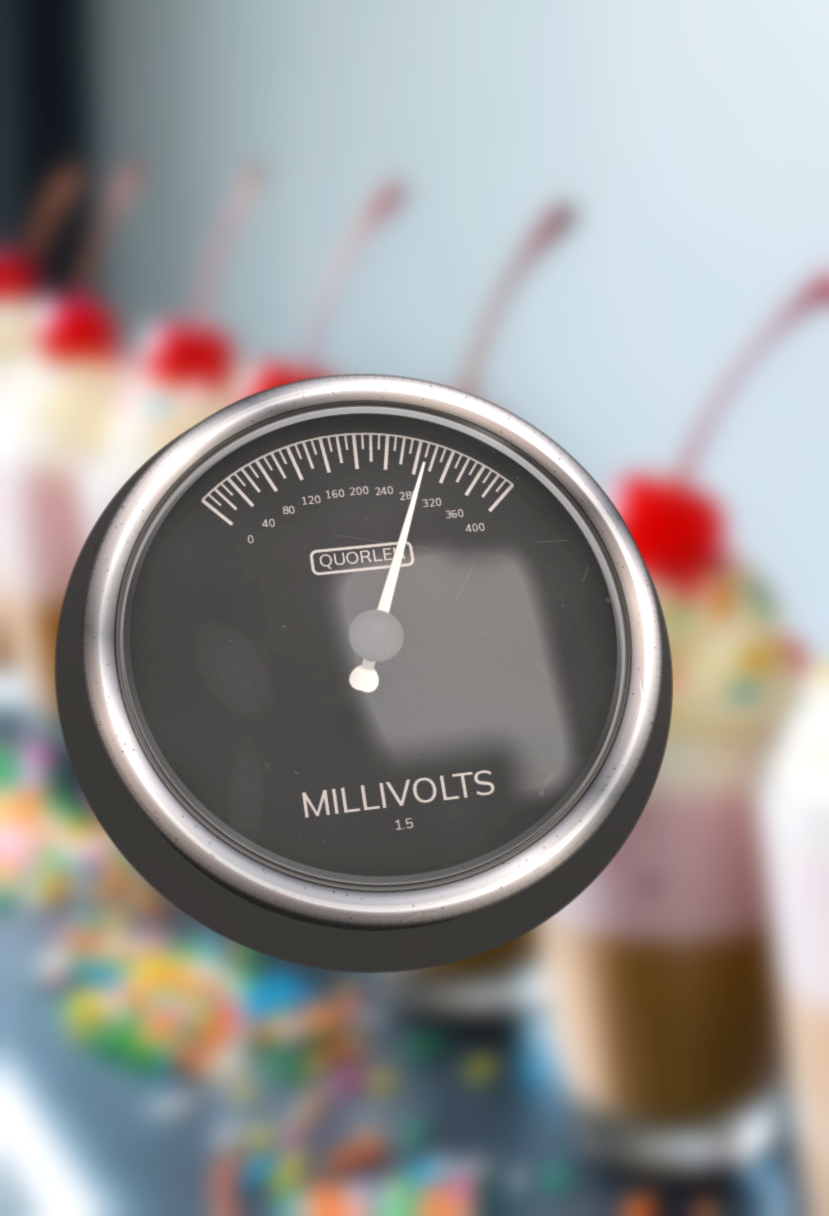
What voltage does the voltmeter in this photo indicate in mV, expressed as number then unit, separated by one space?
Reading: 290 mV
